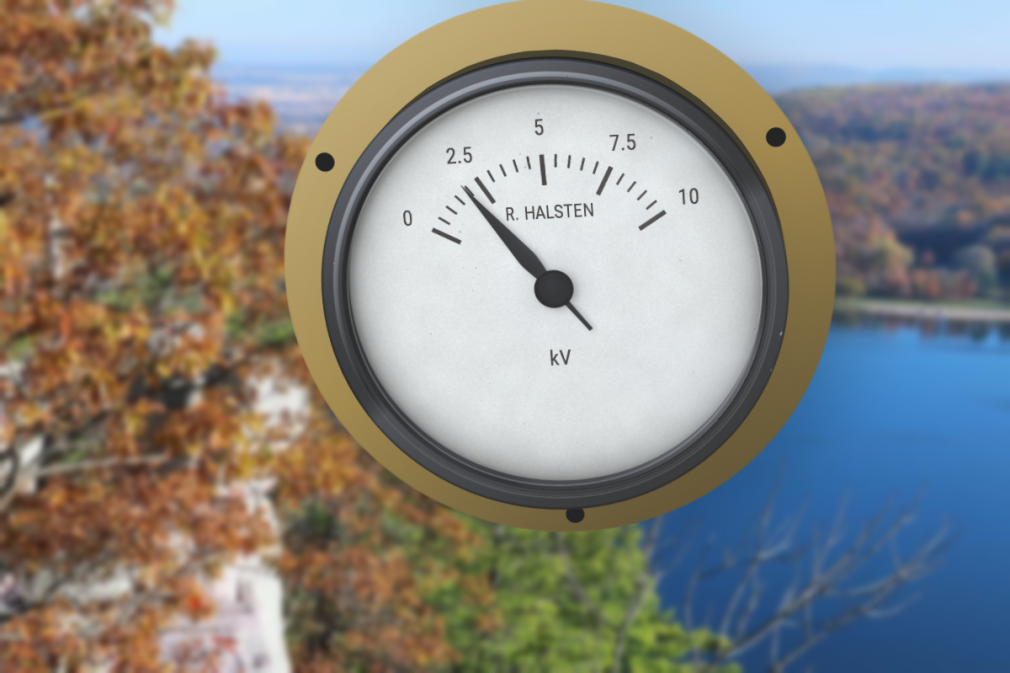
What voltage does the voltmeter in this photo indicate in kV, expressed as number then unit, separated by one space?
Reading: 2 kV
